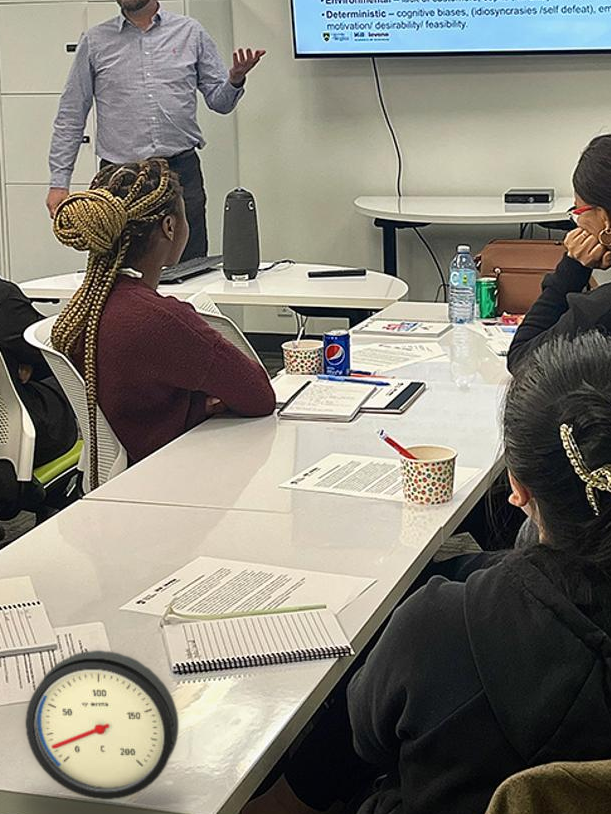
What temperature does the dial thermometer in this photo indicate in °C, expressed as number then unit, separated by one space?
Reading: 15 °C
